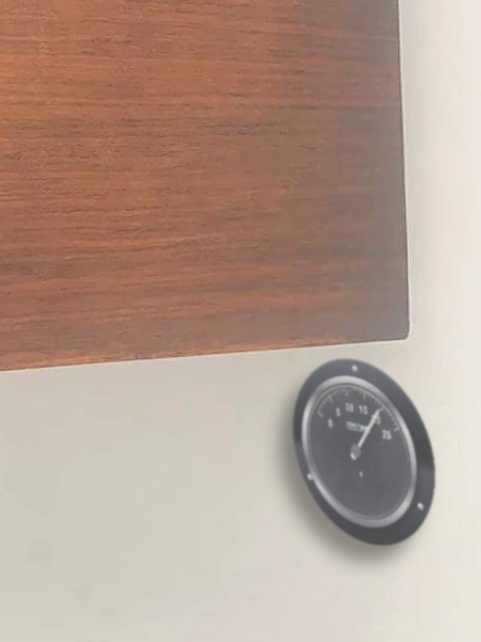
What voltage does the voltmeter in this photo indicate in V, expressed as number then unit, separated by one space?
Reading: 20 V
